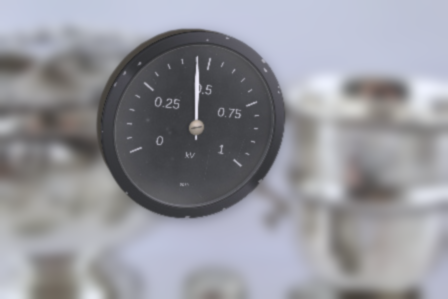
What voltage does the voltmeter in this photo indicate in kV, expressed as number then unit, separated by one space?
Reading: 0.45 kV
